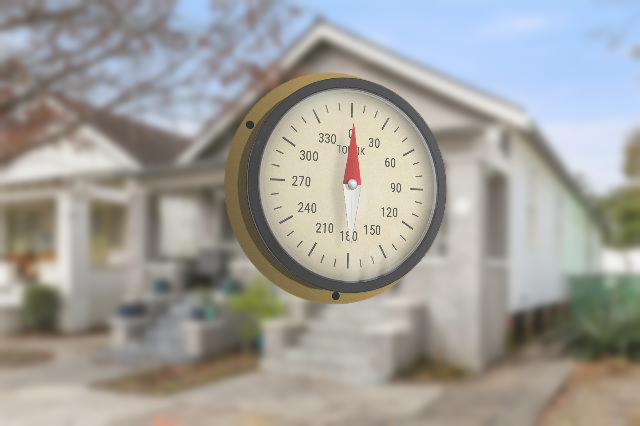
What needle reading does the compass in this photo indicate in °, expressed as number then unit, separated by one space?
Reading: 0 °
